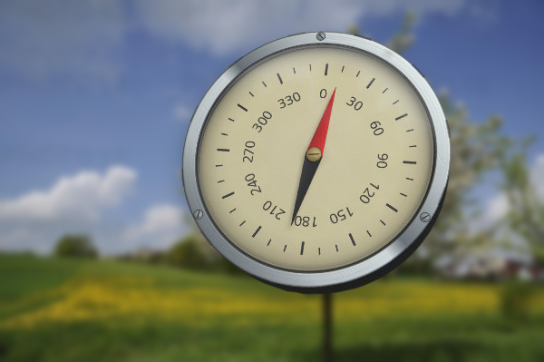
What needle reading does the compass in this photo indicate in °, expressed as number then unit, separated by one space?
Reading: 10 °
